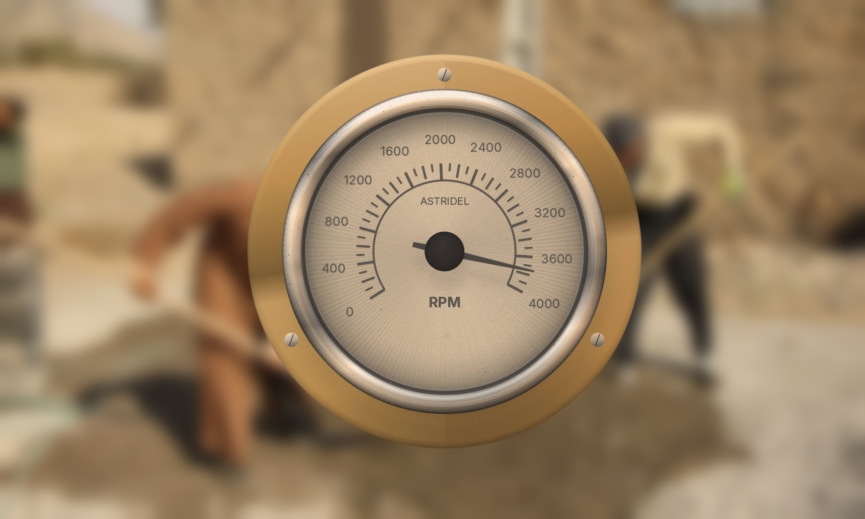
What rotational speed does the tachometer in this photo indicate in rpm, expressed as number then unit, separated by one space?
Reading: 3750 rpm
